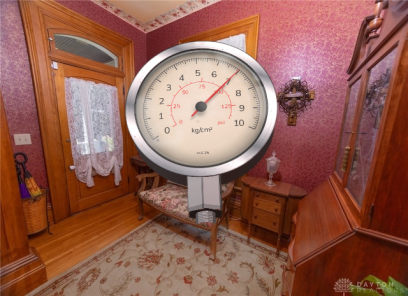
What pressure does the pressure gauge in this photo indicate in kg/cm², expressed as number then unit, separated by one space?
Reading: 7 kg/cm²
